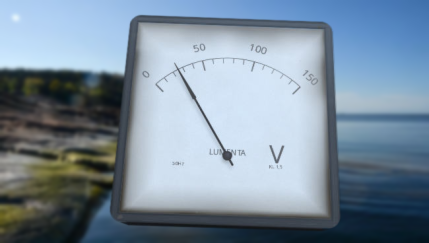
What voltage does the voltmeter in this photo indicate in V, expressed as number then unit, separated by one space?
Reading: 25 V
